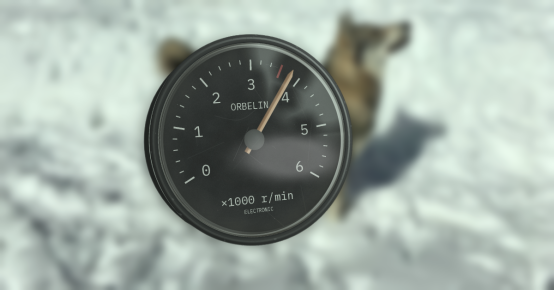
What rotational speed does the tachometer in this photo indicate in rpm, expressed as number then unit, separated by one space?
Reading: 3800 rpm
